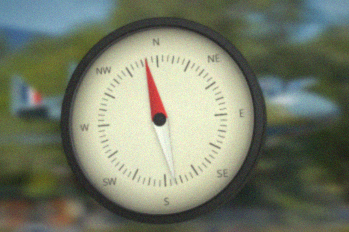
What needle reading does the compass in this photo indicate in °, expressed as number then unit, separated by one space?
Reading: 350 °
